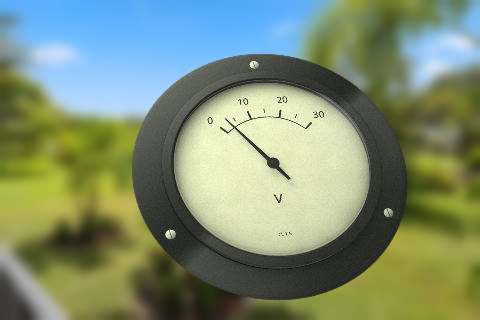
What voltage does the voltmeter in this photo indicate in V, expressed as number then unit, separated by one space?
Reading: 2.5 V
